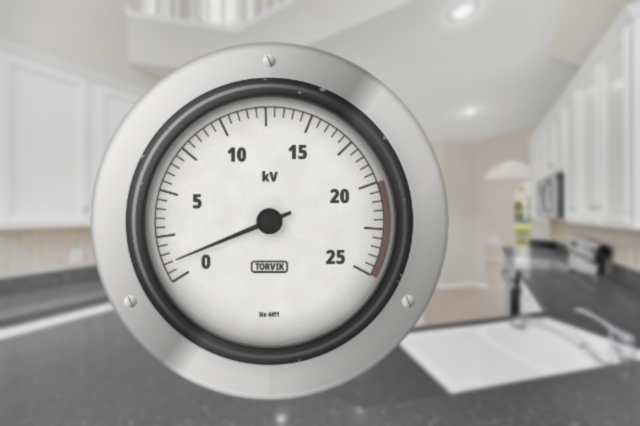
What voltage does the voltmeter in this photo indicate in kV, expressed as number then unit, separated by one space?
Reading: 1 kV
